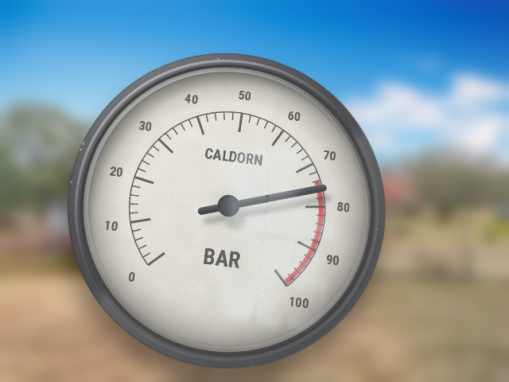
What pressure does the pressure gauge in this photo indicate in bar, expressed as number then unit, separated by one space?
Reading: 76 bar
